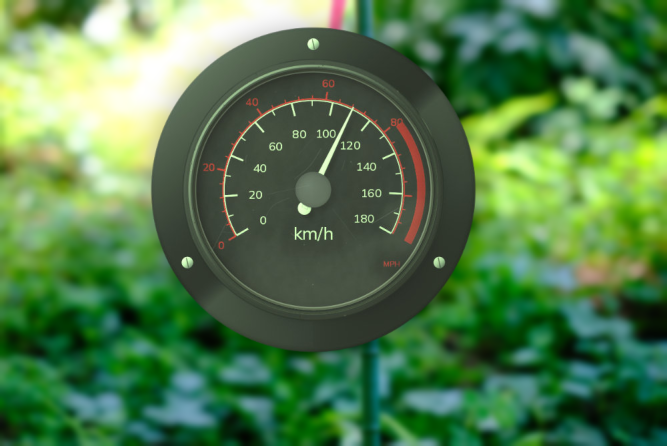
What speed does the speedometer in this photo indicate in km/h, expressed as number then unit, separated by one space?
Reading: 110 km/h
